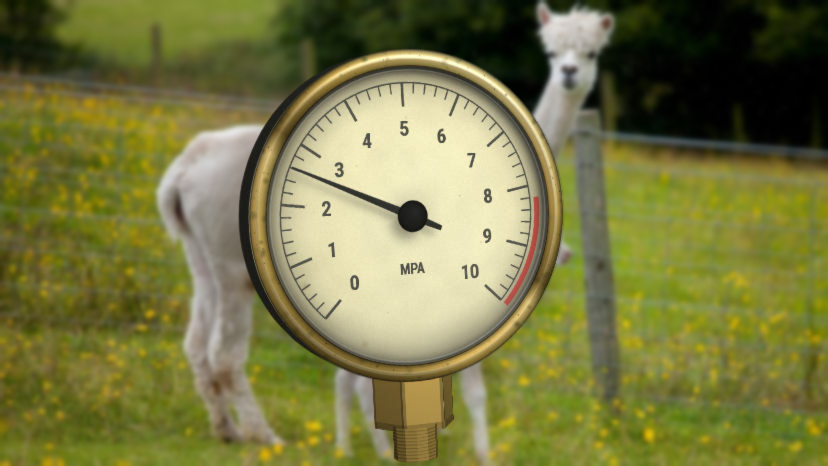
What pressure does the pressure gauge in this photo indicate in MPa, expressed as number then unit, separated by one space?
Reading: 2.6 MPa
